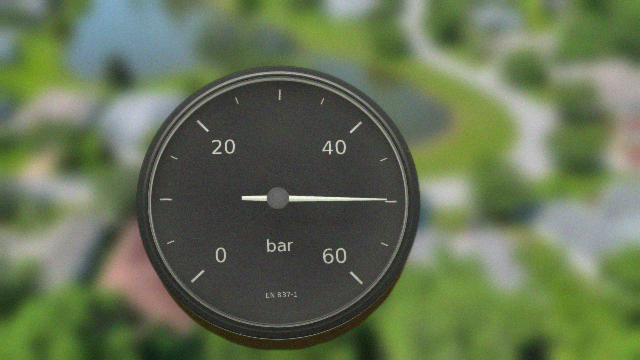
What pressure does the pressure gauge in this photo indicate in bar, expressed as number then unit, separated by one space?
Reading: 50 bar
